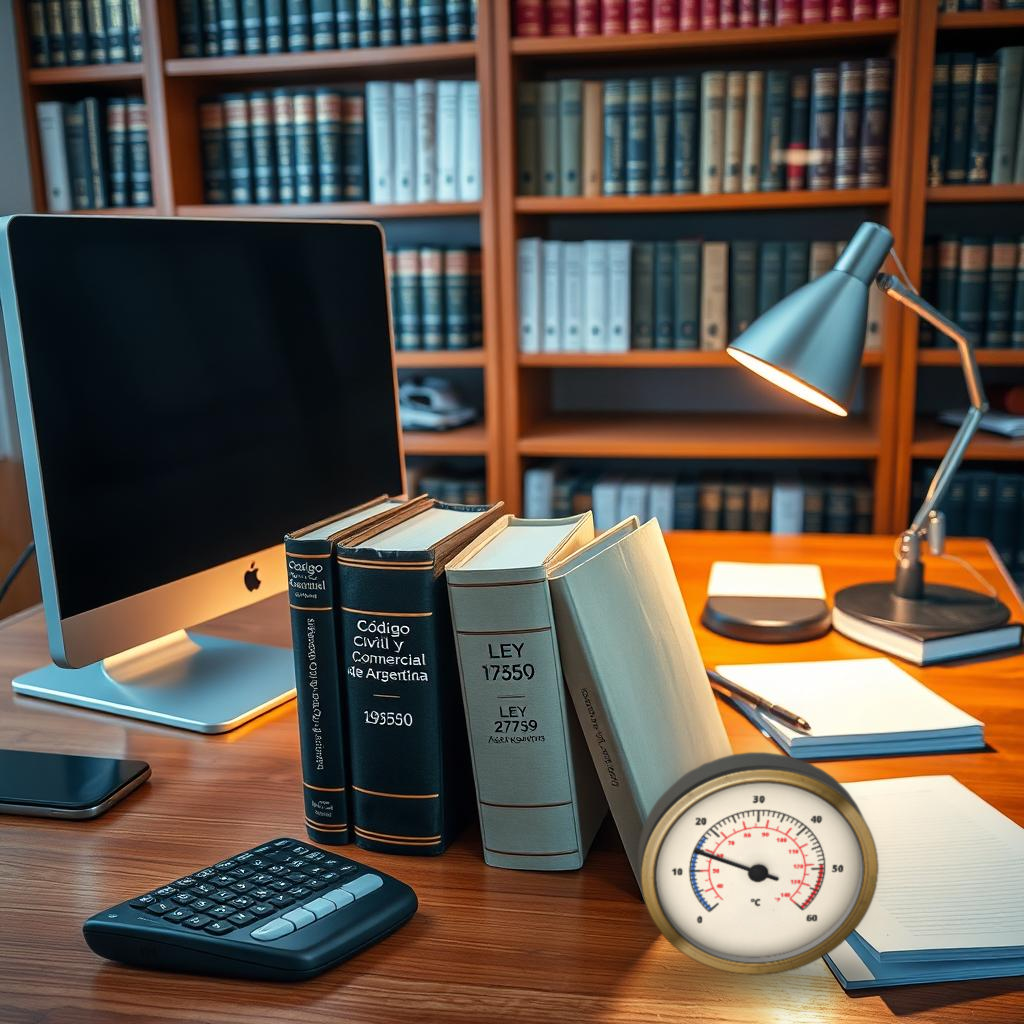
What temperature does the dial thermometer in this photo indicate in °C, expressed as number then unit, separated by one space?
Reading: 15 °C
